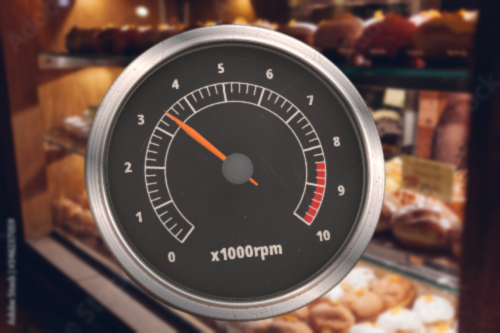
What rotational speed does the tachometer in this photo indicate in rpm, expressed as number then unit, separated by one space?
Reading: 3400 rpm
